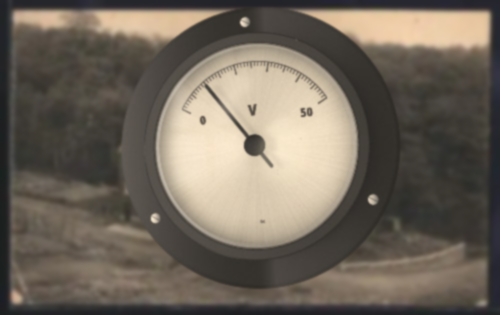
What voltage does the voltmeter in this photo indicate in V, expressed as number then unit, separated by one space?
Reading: 10 V
